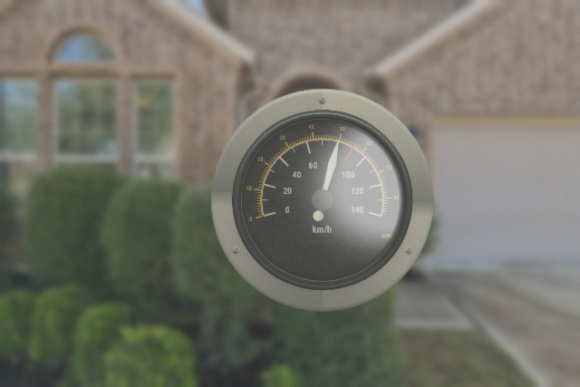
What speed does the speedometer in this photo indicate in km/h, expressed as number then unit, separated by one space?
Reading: 80 km/h
